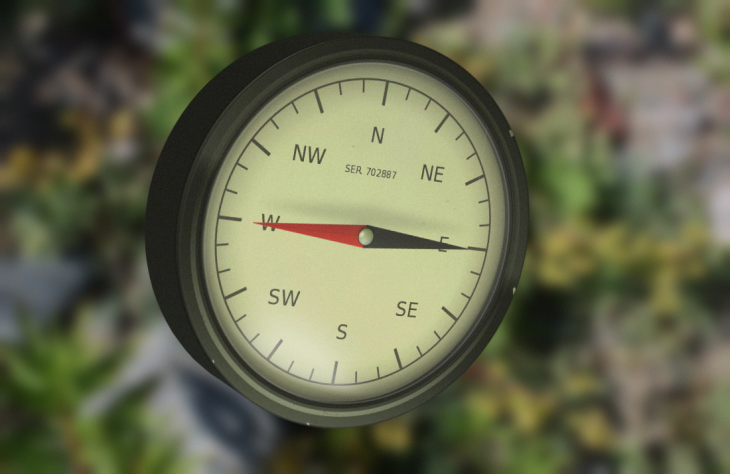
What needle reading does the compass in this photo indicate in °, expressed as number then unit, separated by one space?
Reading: 270 °
